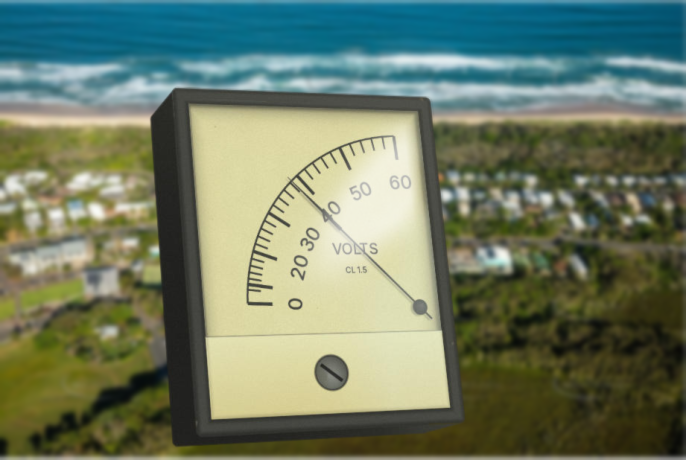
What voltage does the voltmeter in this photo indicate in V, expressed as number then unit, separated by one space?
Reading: 38 V
